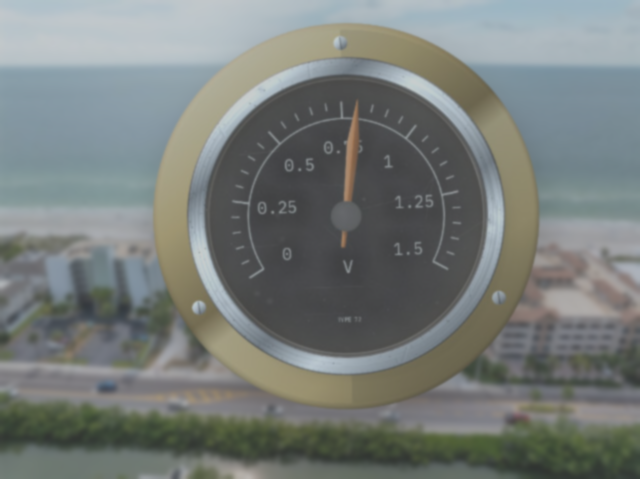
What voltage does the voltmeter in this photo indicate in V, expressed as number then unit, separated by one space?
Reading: 0.8 V
